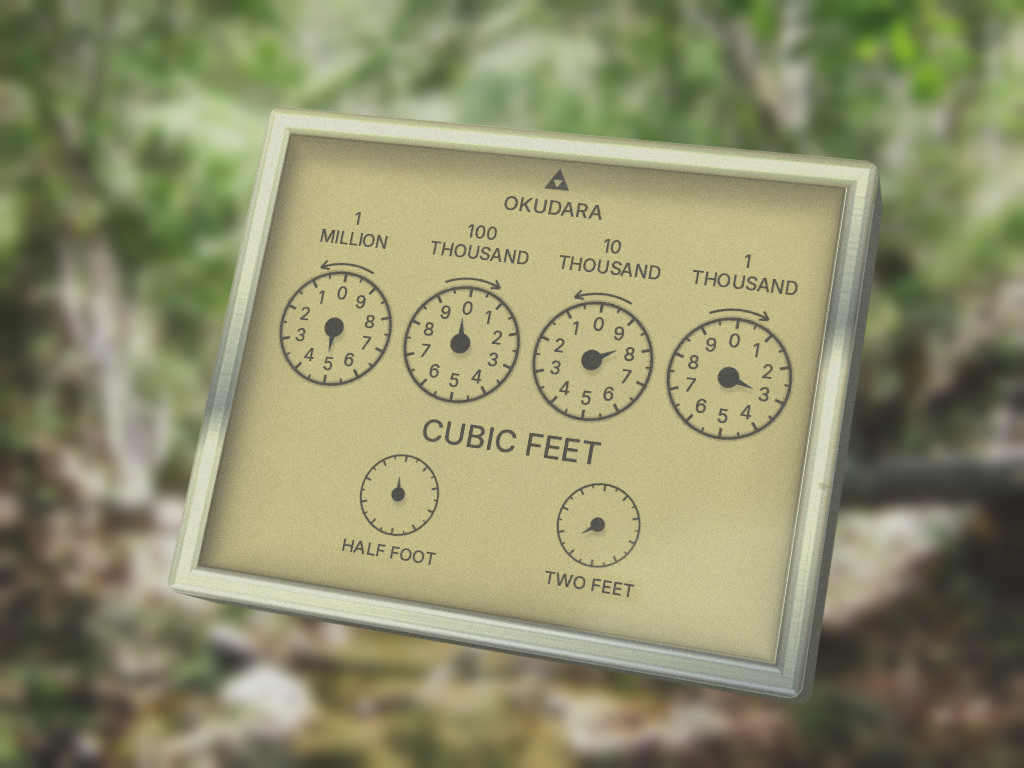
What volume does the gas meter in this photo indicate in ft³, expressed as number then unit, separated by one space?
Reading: 498300 ft³
